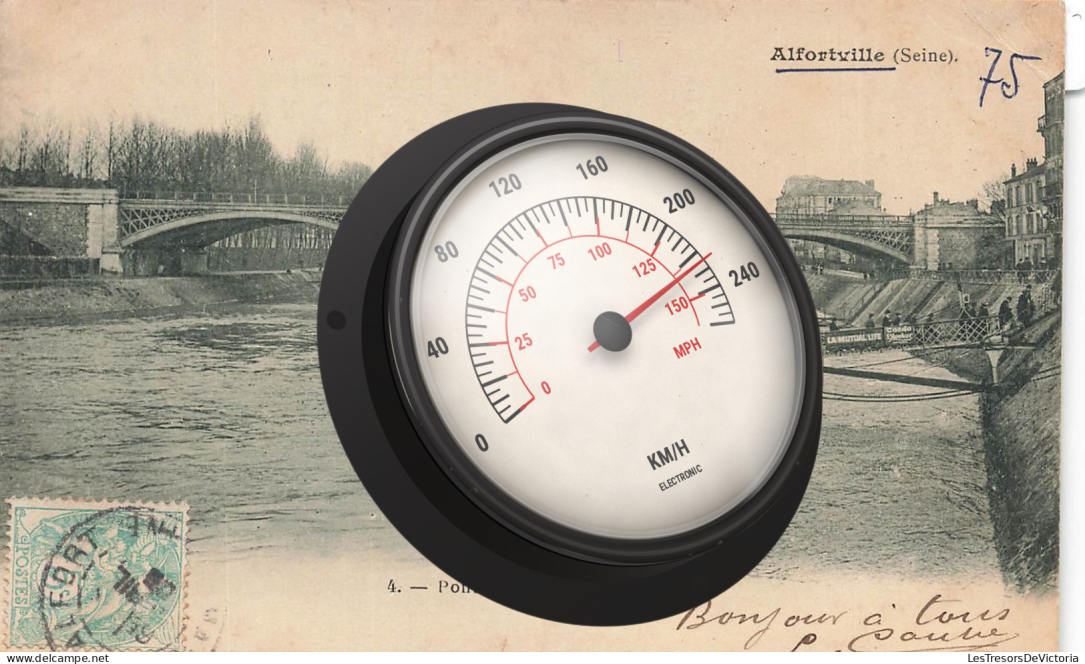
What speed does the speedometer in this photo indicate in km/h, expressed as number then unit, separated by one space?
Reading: 225 km/h
